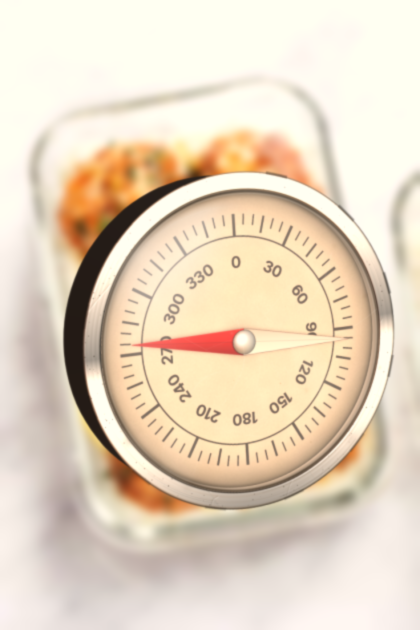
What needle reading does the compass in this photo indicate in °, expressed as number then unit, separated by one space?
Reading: 275 °
